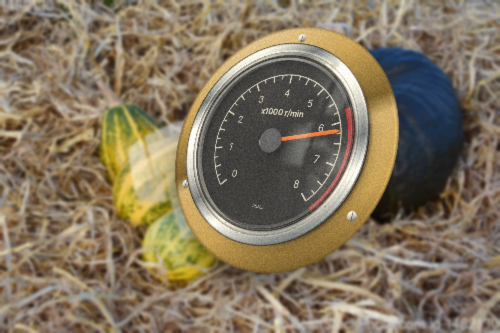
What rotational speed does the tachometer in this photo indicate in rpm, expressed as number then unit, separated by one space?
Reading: 6250 rpm
